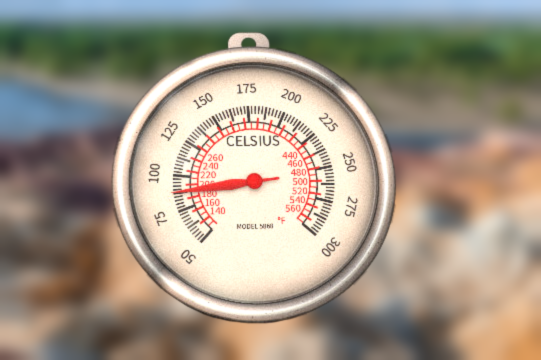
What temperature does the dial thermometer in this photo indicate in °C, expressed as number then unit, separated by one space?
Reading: 87.5 °C
